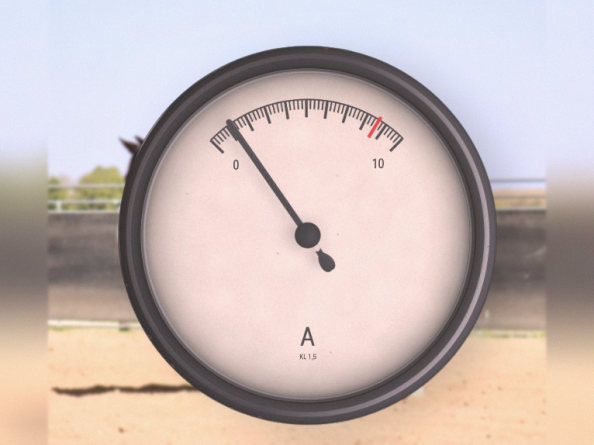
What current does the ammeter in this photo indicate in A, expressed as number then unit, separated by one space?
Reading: 1.2 A
